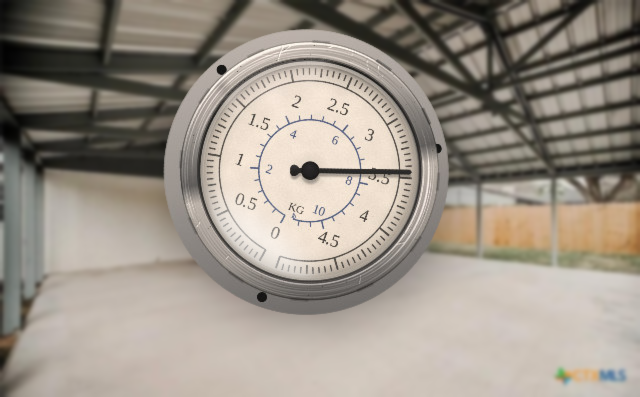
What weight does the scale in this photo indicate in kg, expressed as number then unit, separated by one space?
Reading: 3.45 kg
